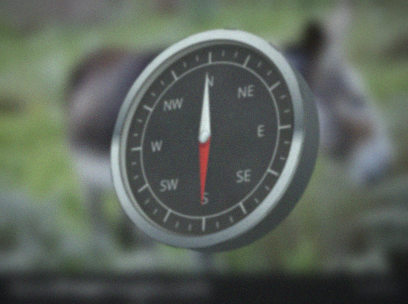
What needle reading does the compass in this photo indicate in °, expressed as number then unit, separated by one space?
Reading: 180 °
